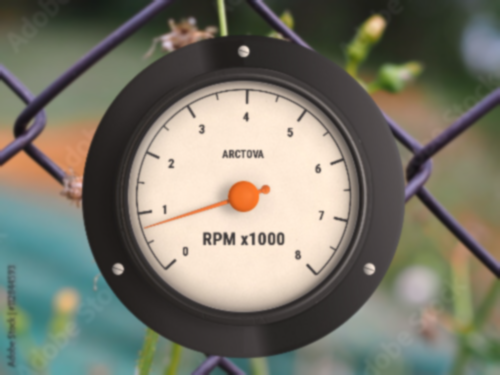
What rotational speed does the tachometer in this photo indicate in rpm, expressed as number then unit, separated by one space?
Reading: 750 rpm
